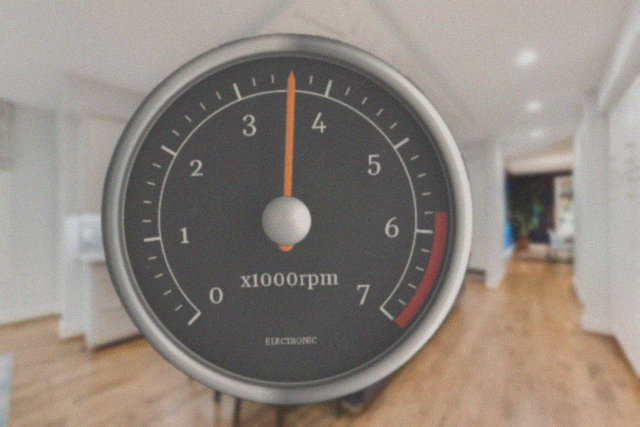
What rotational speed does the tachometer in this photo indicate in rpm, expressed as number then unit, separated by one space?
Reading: 3600 rpm
